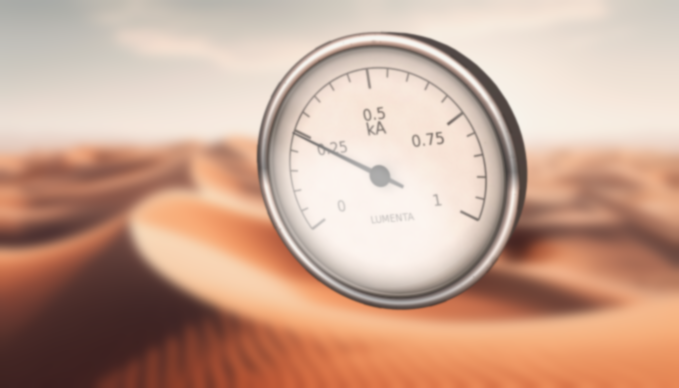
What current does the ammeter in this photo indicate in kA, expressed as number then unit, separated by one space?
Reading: 0.25 kA
